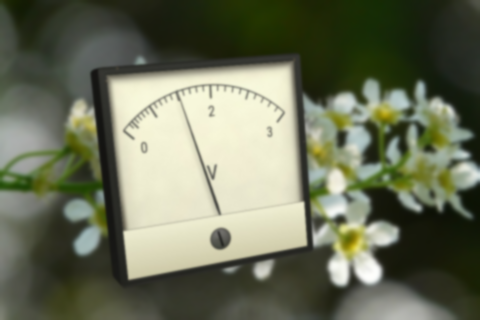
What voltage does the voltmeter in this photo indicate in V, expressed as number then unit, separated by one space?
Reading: 1.5 V
